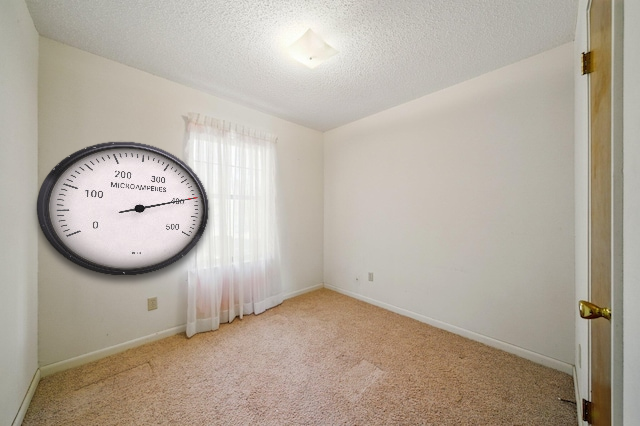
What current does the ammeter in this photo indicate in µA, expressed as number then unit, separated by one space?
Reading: 400 µA
